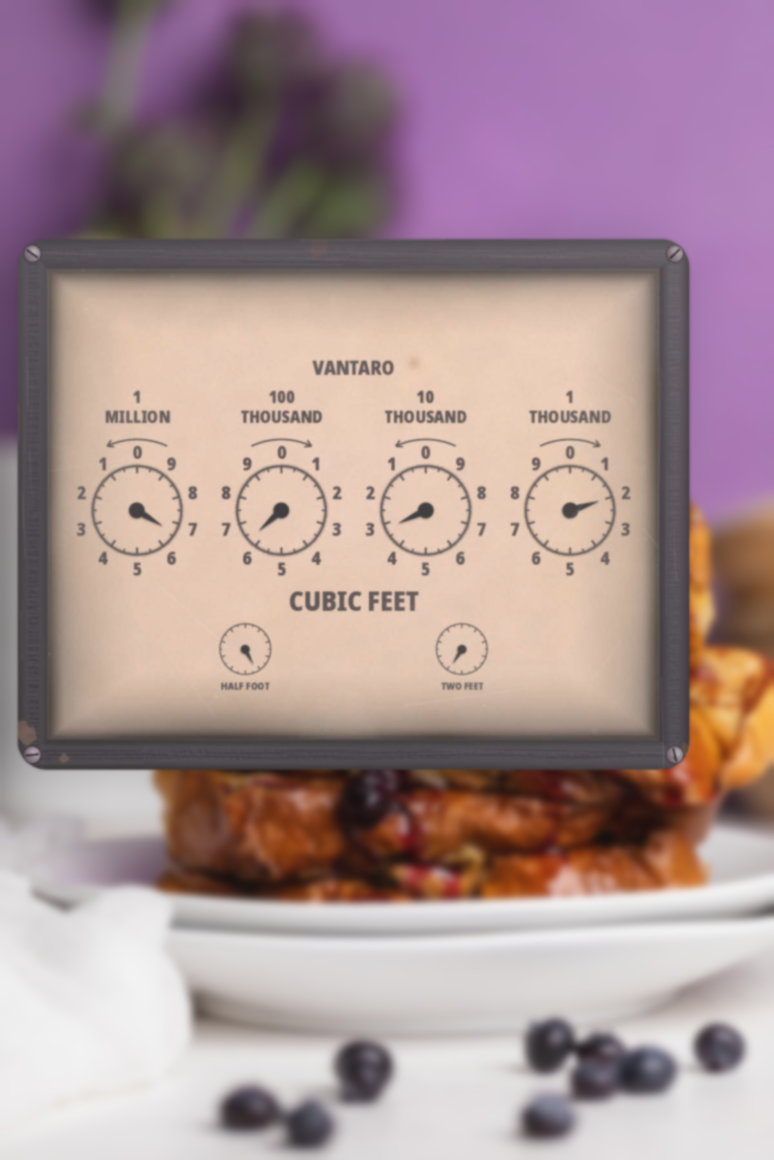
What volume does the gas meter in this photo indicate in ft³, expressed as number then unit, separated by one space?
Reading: 663200 ft³
